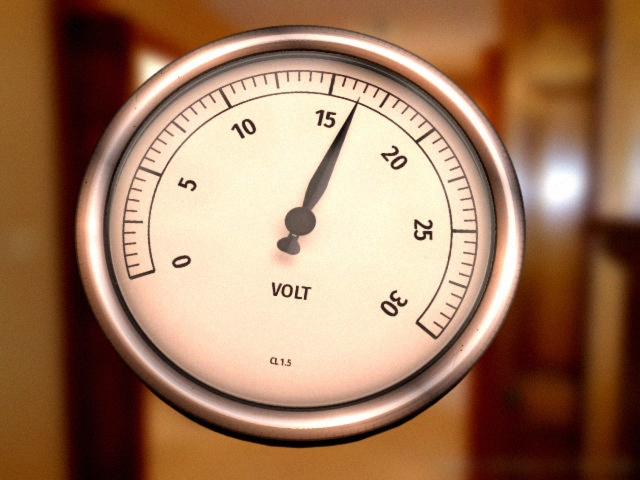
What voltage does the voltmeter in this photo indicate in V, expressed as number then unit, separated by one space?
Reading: 16.5 V
